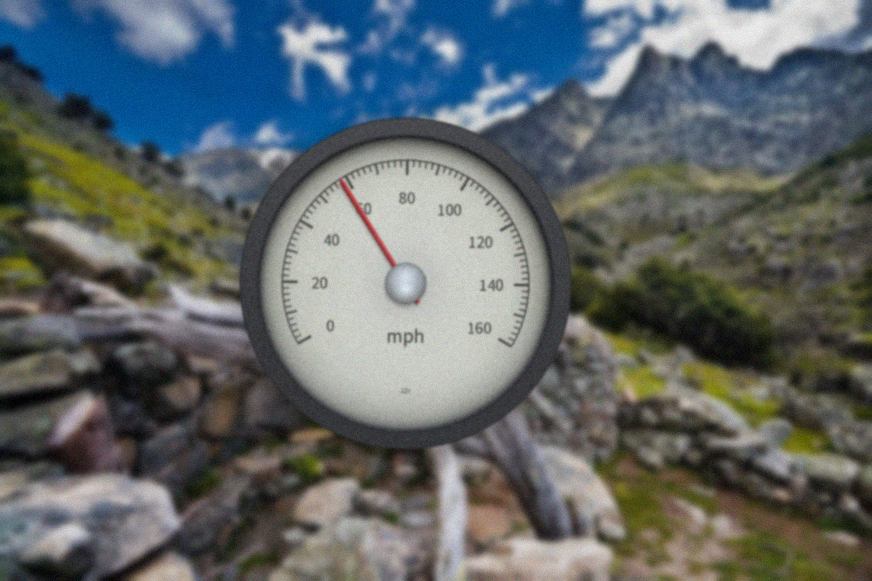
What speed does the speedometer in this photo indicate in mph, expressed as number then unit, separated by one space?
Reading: 58 mph
